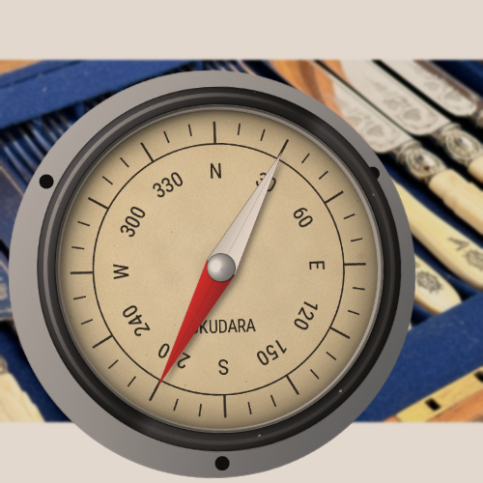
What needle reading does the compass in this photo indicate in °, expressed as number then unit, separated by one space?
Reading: 210 °
